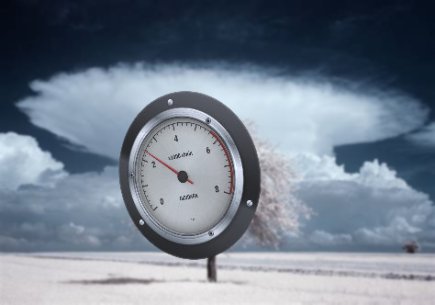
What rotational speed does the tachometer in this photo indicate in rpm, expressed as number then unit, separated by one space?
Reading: 2400 rpm
